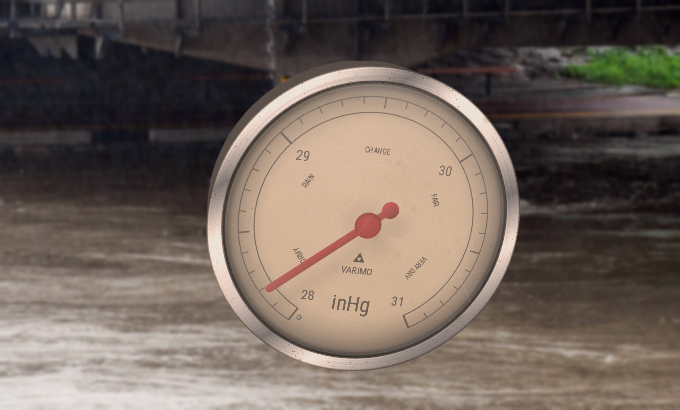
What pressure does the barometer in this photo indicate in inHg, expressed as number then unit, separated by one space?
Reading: 28.2 inHg
